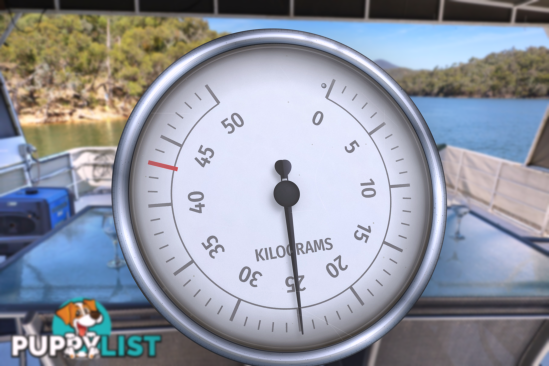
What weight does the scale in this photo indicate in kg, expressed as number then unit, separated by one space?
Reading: 25 kg
